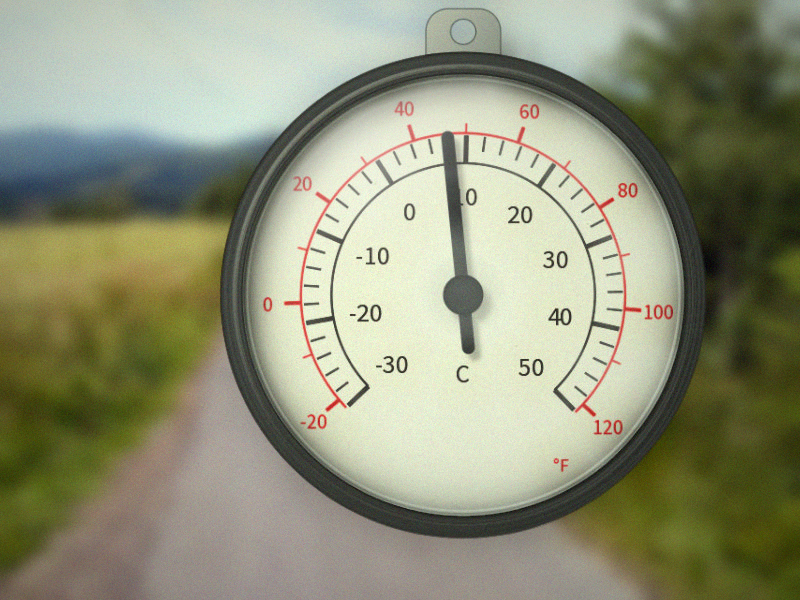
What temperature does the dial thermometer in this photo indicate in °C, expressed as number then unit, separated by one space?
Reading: 8 °C
